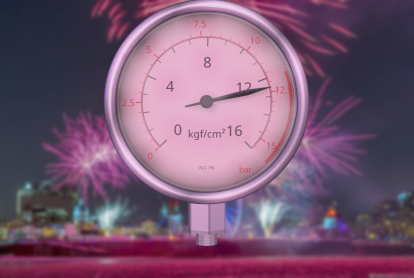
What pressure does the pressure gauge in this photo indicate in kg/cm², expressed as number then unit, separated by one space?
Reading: 12.5 kg/cm²
